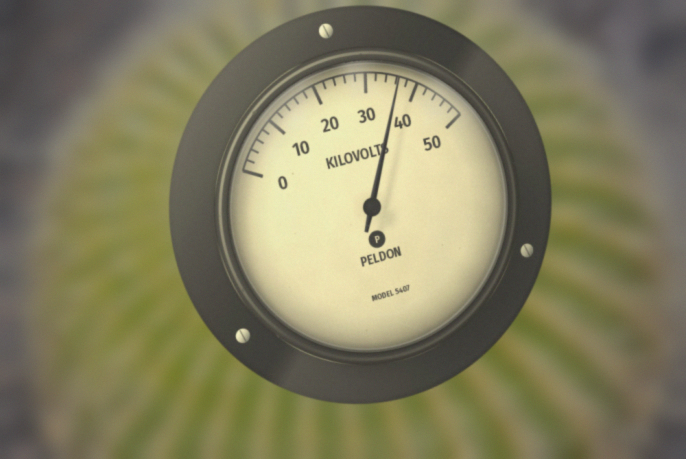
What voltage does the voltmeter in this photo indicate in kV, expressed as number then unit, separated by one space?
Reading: 36 kV
